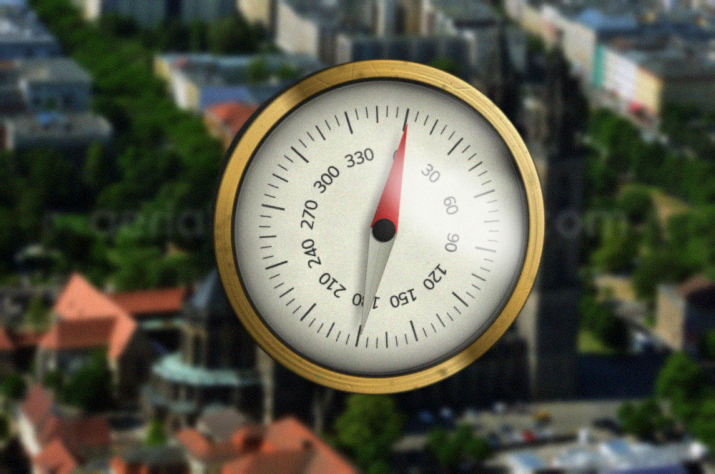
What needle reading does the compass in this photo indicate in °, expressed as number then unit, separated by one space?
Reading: 0 °
